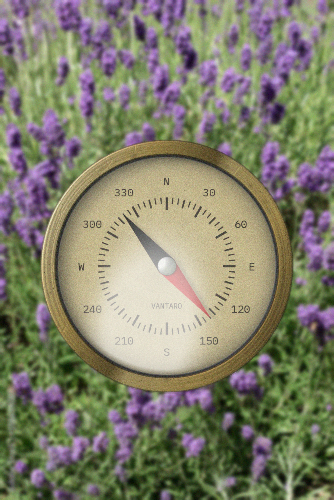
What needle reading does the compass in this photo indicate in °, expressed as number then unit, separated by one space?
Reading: 140 °
